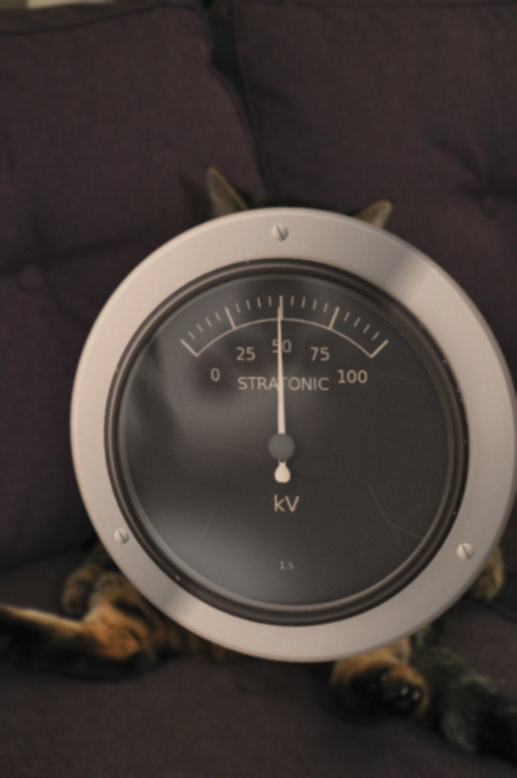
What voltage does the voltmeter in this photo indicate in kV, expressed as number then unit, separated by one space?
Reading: 50 kV
